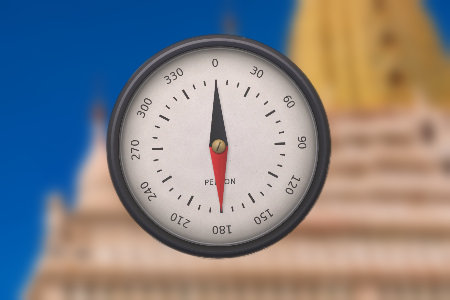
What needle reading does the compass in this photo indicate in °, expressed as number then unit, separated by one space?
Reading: 180 °
